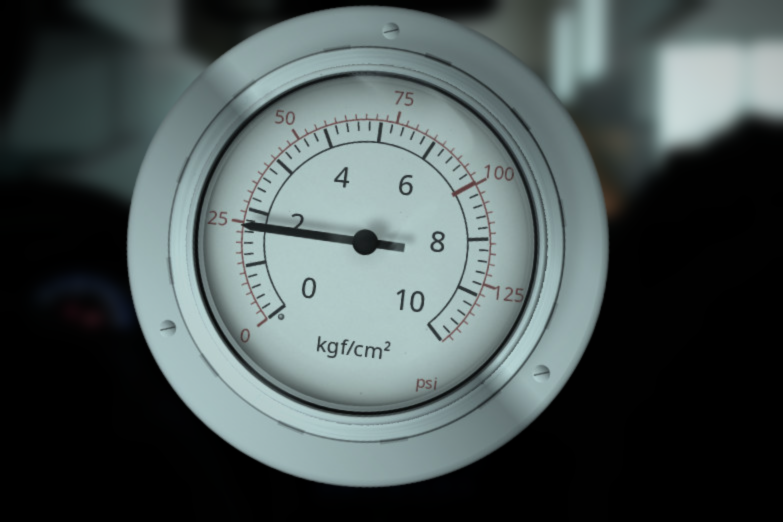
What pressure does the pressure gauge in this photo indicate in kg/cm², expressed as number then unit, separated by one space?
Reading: 1.7 kg/cm²
